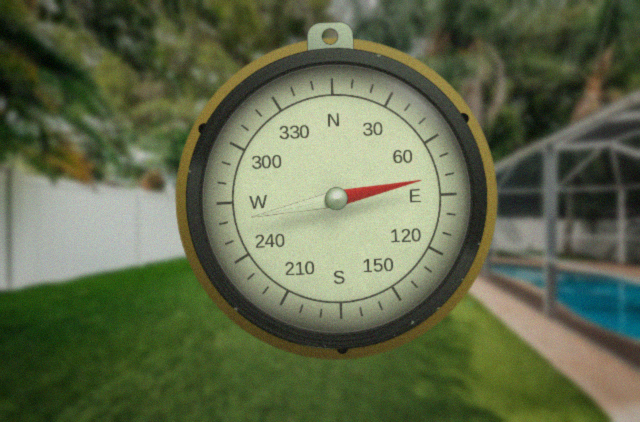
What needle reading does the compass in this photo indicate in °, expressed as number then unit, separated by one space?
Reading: 80 °
